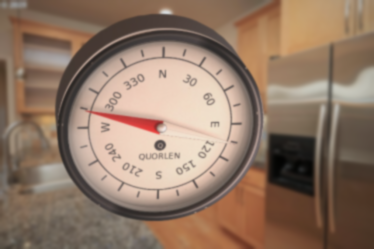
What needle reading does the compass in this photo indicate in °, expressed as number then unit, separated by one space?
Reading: 285 °
